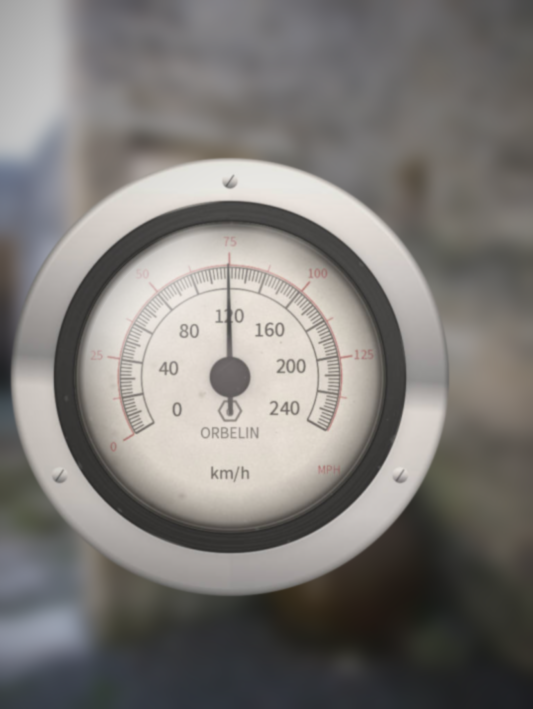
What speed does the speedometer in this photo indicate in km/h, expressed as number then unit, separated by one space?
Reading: 120 km/h
